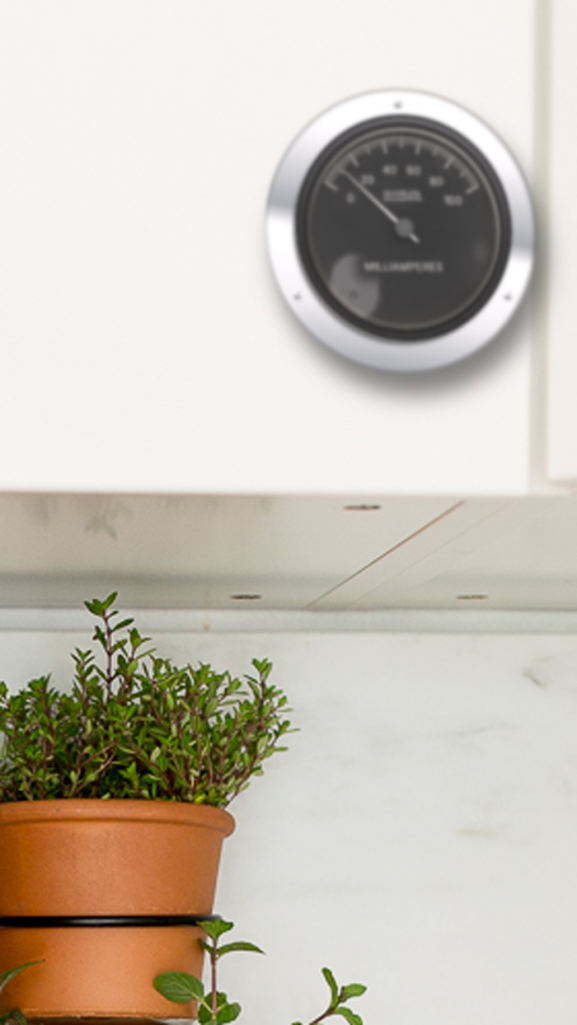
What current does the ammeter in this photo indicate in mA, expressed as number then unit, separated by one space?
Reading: 10 mA
